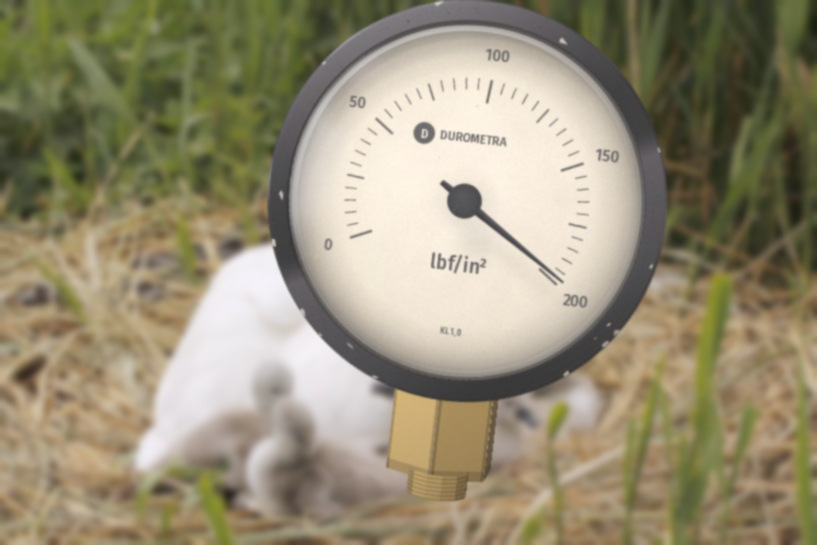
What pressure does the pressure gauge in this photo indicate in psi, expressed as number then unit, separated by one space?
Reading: 197.5 psi
